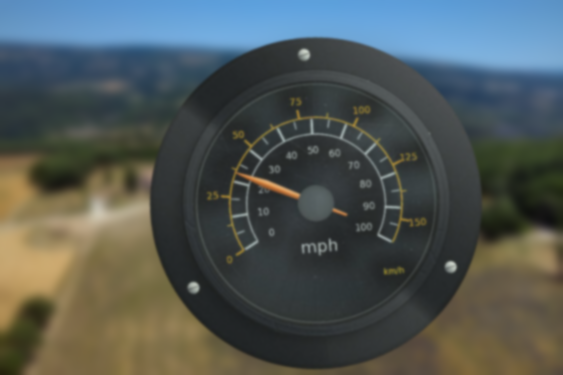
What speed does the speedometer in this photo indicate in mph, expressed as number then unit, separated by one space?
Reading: 22.5 mph
